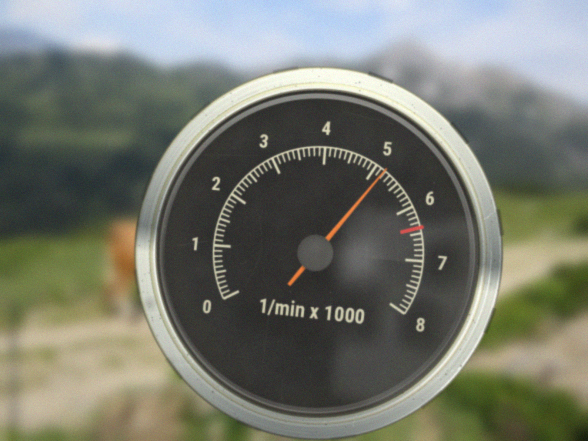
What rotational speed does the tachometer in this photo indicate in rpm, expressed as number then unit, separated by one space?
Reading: 5200 rpm
